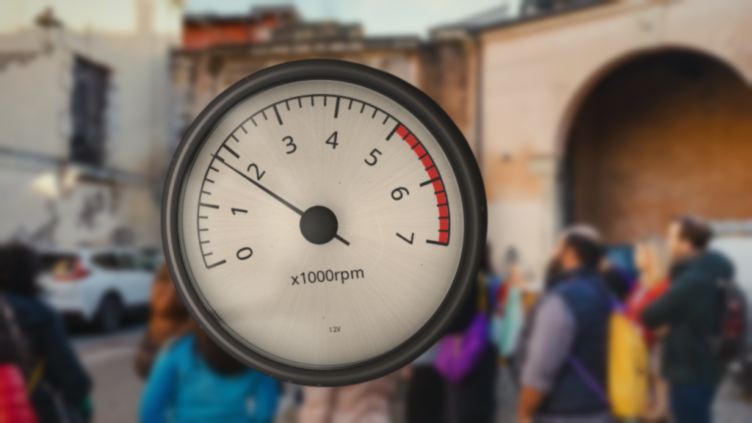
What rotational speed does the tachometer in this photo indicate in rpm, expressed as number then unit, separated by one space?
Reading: 1800 rpm
